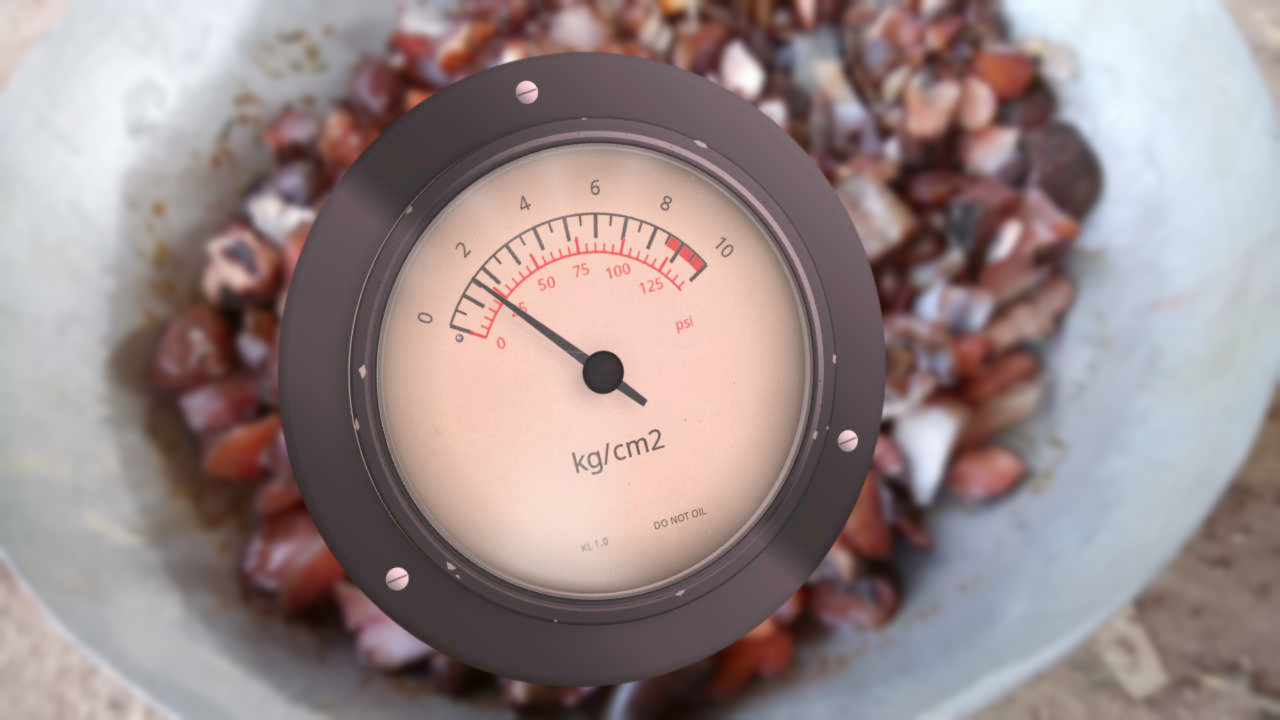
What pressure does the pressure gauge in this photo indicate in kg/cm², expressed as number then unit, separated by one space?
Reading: 1.5 kg/cm²
